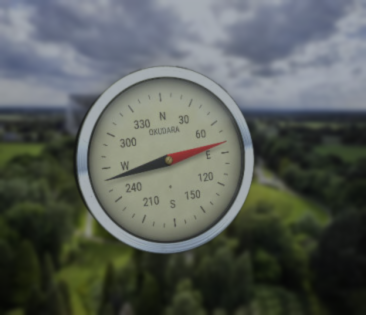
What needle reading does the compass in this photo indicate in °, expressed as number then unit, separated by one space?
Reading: 80 °
